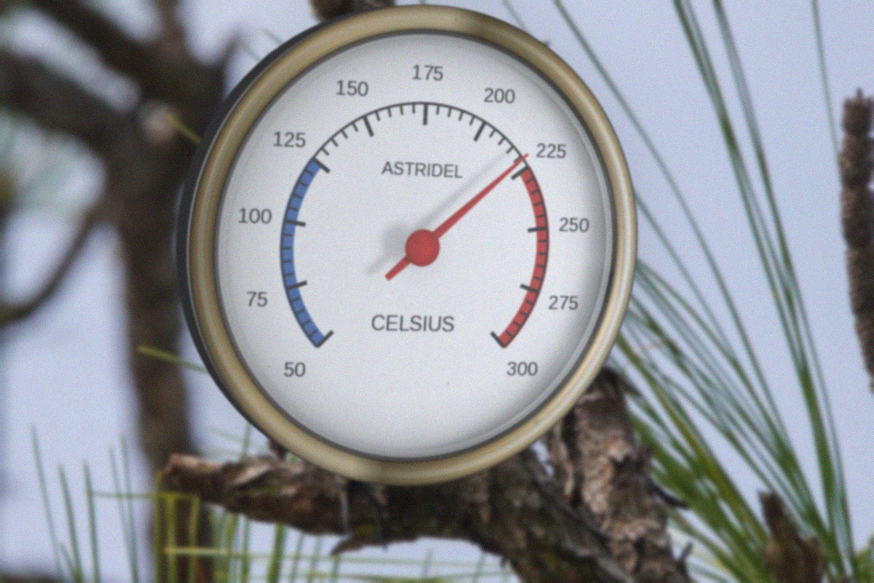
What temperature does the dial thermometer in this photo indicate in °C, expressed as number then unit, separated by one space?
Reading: 220 °C
